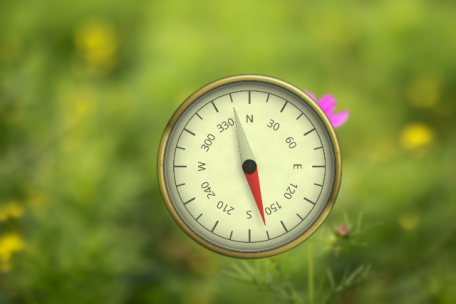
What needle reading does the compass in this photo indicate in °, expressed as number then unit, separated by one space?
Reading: 165 °
